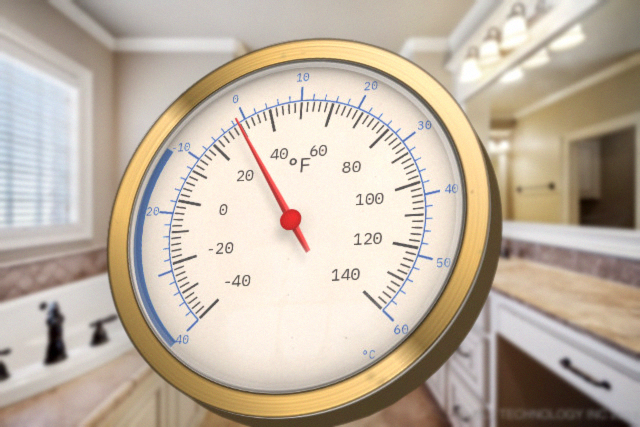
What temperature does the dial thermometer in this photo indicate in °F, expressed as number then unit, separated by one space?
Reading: 30 °F
